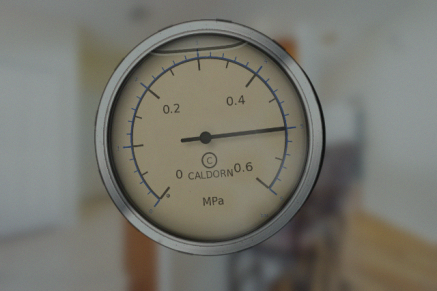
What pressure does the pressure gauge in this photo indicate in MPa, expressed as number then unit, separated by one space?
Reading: 0.5 MPa
